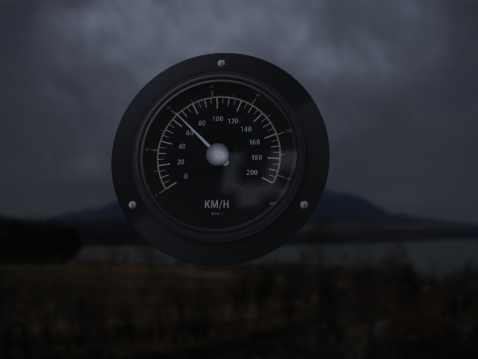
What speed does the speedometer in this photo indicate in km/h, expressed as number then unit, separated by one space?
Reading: 65 km/h
